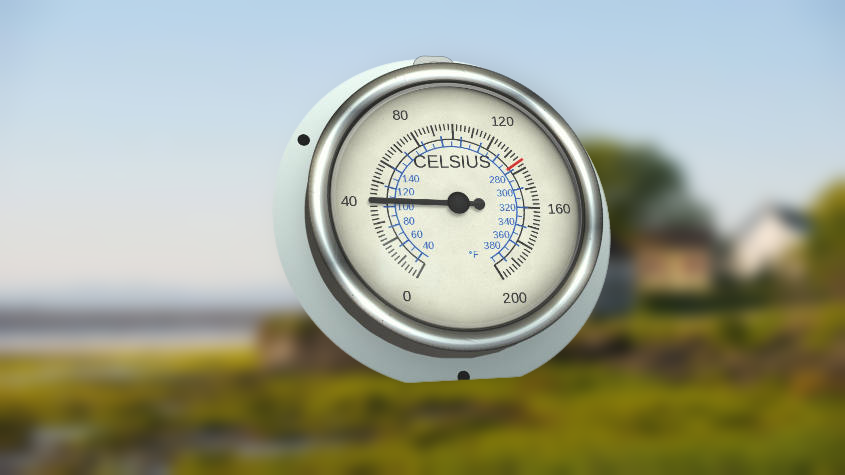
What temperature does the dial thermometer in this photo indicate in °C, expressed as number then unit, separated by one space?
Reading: 40 °C
